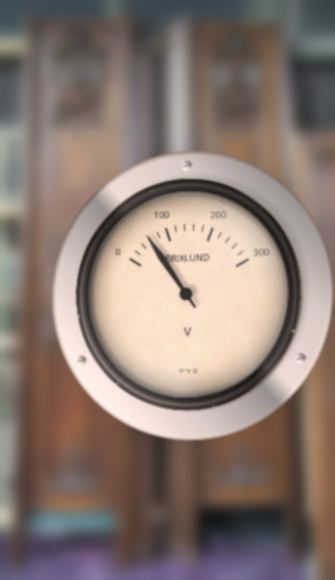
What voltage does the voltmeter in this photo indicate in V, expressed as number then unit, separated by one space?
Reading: 60 V
